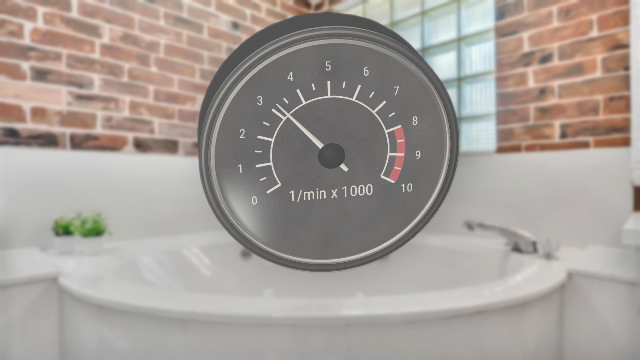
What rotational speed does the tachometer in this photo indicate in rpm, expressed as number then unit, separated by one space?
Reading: 3250 rpm
